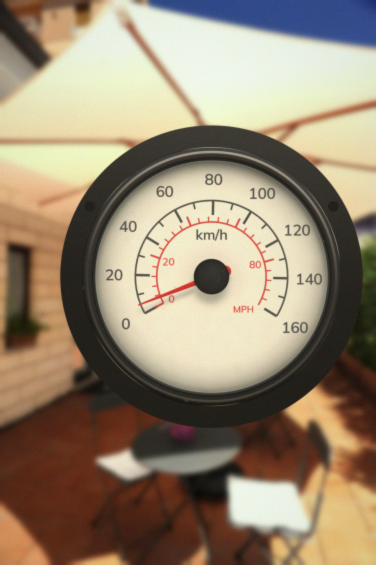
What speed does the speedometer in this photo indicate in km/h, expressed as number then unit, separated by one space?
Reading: 5 km/h
